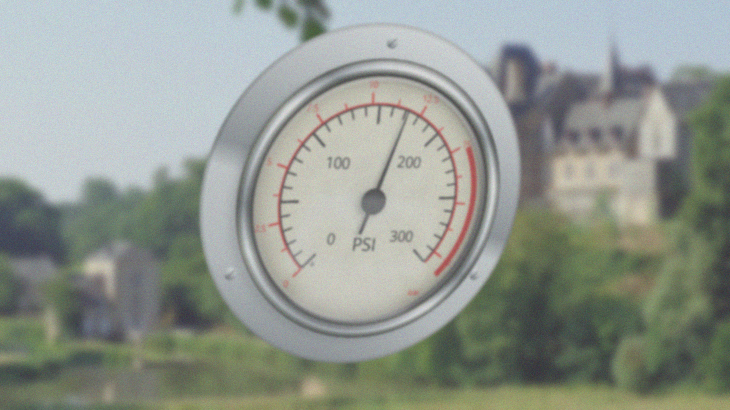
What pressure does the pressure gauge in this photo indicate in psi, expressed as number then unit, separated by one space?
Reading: 170 psi
